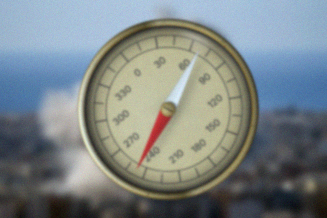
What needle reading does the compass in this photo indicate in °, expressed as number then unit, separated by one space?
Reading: 247.5 °
